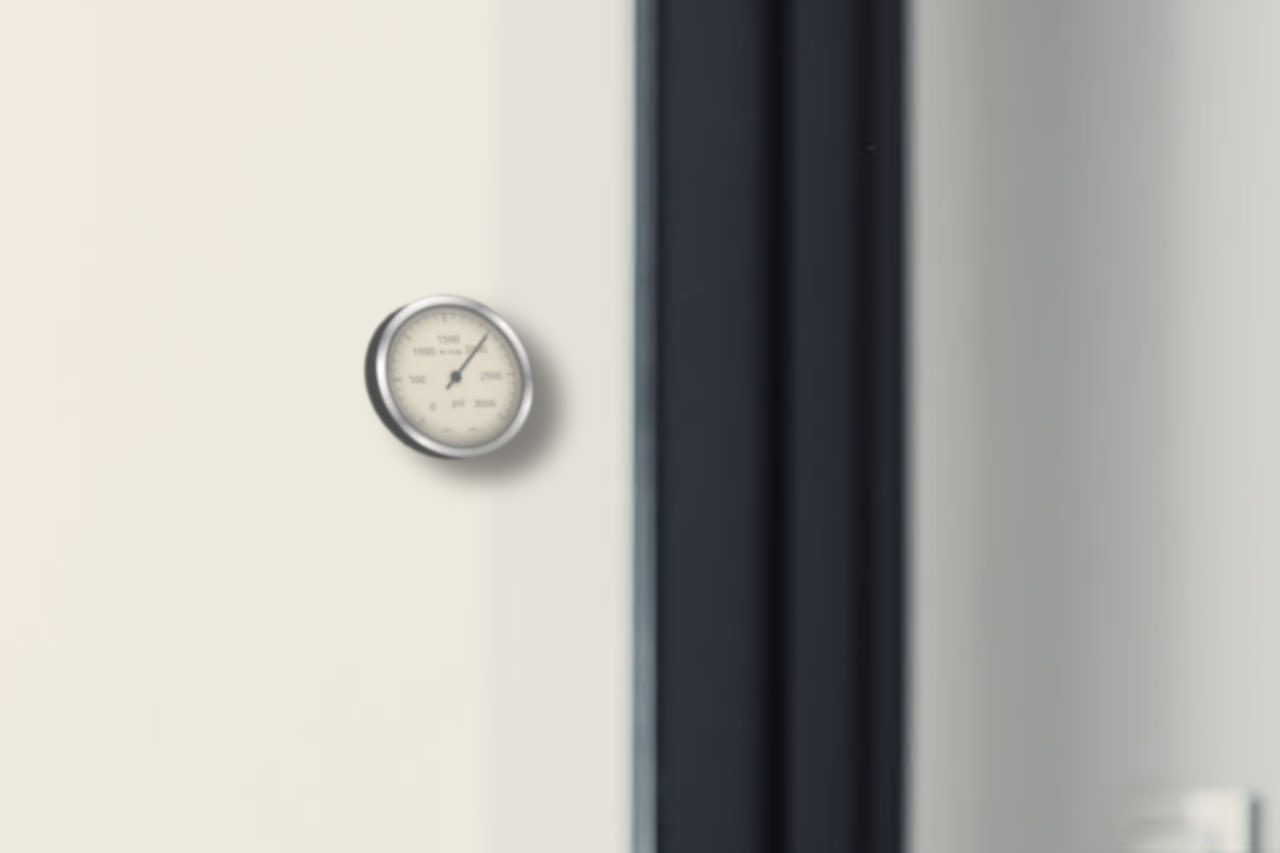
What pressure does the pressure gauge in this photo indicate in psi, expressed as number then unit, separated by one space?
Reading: 2000 psi
